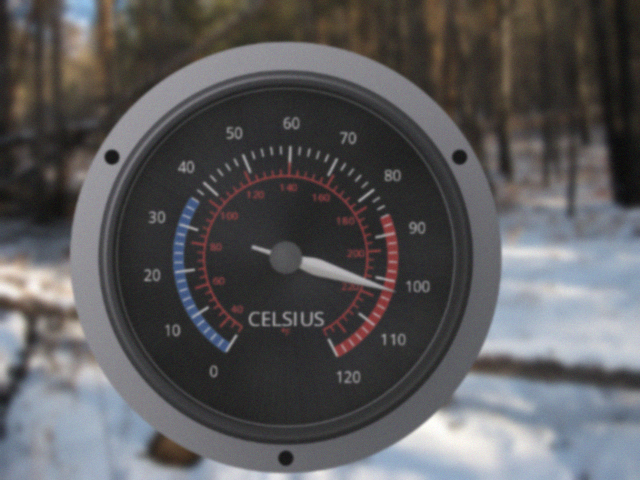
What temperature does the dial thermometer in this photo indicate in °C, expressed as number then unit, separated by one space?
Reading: 102 °C
